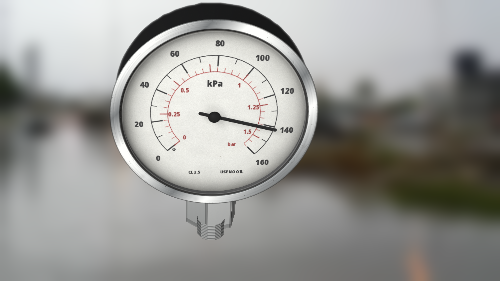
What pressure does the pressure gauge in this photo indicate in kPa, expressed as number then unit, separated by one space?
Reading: 140 kPa
